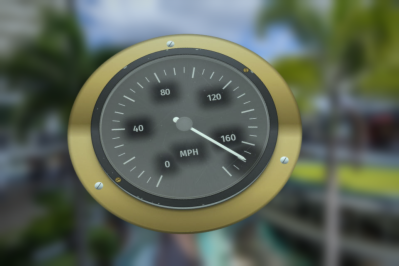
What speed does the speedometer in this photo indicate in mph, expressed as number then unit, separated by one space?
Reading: 170 mph
